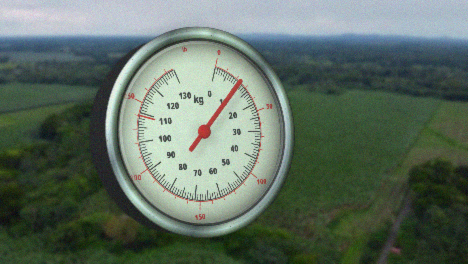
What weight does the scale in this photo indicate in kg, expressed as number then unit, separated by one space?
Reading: 10 kg
